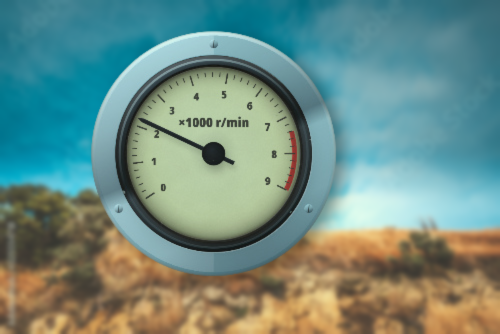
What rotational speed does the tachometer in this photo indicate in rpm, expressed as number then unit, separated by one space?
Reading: 2200 rpm
